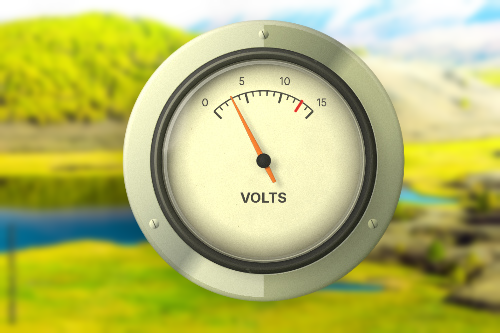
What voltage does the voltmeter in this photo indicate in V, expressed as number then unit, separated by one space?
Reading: 3 V
